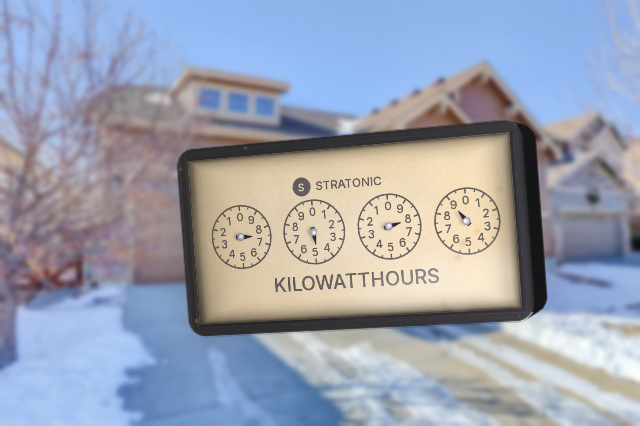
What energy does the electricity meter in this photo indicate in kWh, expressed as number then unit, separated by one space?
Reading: 7479 kWh
